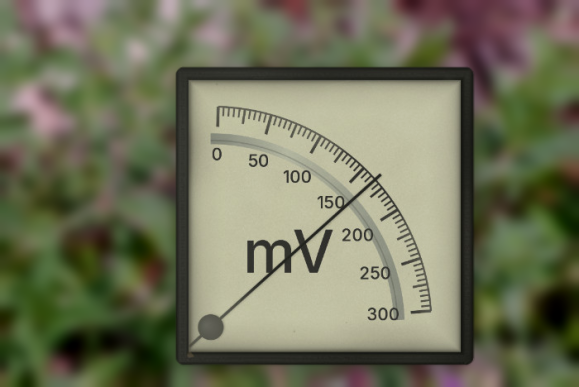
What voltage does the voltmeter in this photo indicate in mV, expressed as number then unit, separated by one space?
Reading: 165 mV
